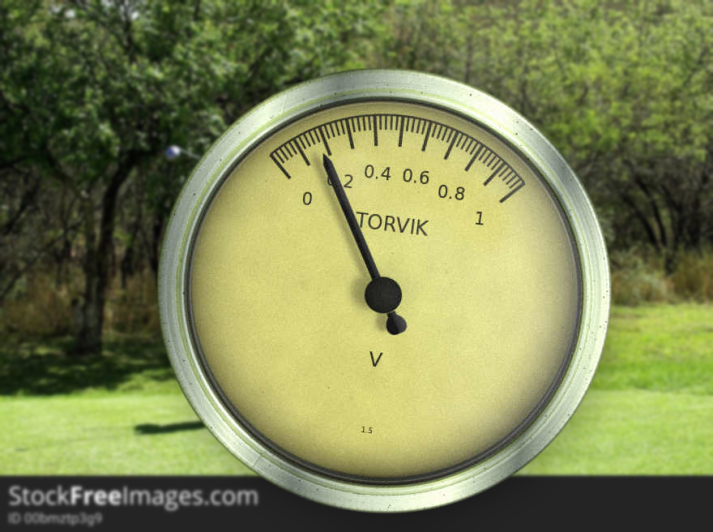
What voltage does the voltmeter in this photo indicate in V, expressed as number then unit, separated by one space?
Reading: 0.18 V
